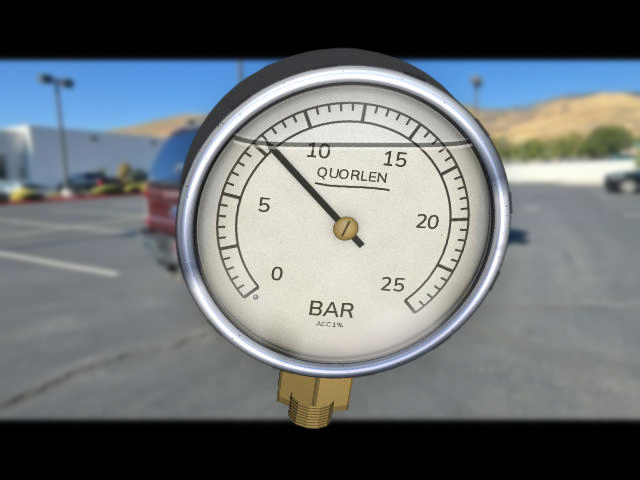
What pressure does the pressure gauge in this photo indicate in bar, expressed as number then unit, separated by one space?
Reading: 8 bar
